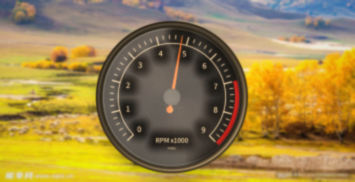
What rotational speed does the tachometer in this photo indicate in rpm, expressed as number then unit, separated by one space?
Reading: 4800 rpm
